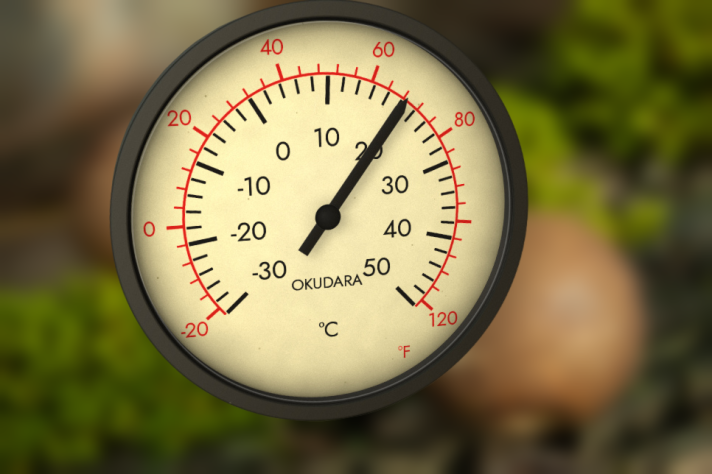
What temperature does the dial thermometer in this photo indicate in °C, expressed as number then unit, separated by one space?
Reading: 20 °C
